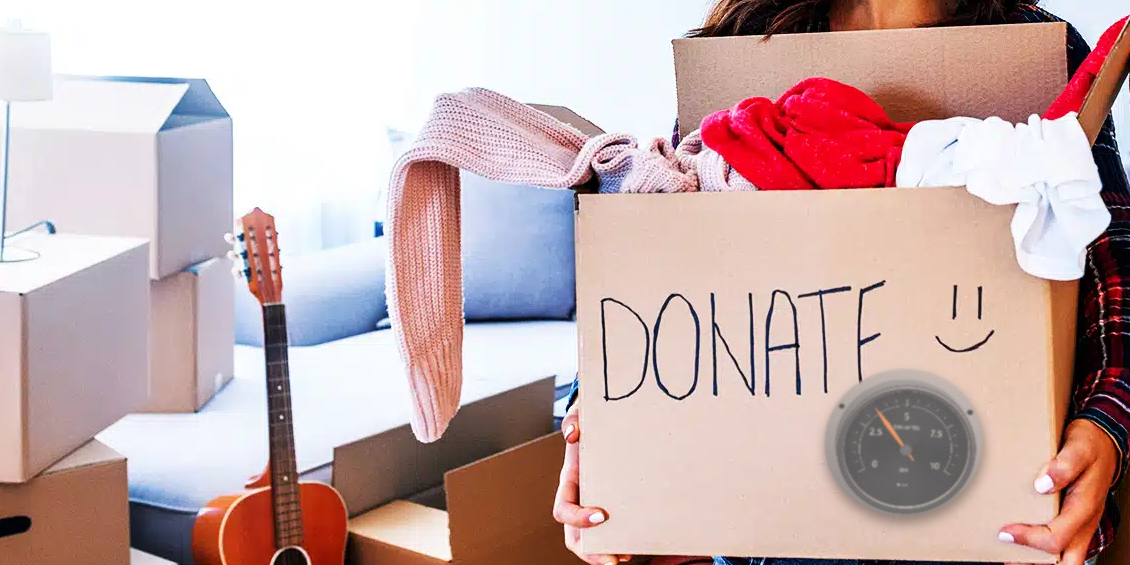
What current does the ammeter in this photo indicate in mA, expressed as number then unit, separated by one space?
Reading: 3.5 mA
